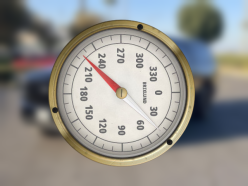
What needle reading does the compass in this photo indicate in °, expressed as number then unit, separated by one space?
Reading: 225 °
